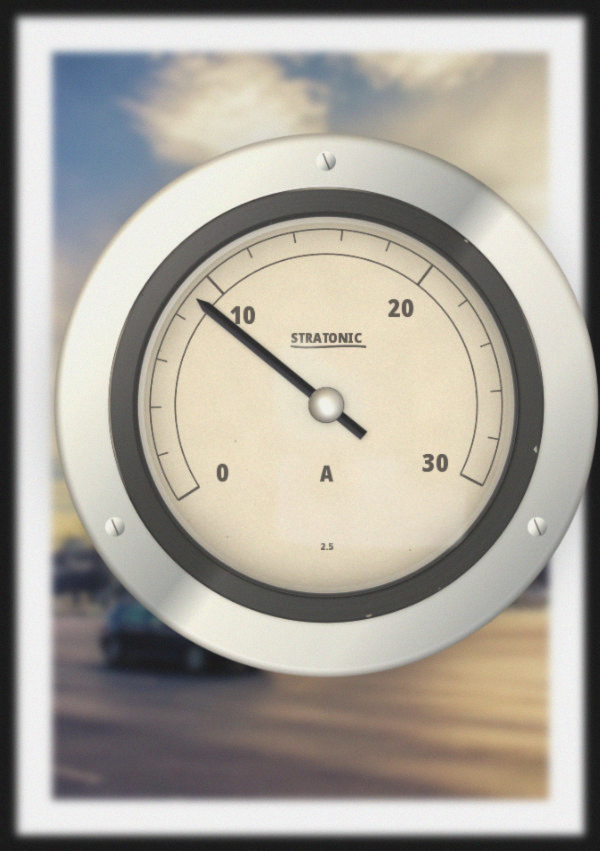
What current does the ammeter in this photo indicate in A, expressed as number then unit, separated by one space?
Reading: 9 A
